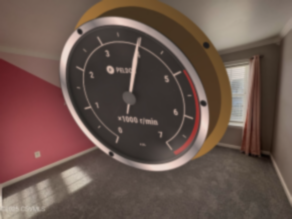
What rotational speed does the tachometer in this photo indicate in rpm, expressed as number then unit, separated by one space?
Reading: 4000 rpm
